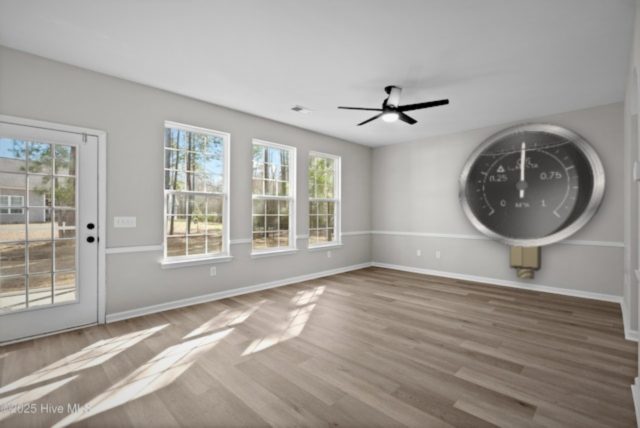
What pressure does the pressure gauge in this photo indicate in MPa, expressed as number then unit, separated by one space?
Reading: 0.5 MPa
